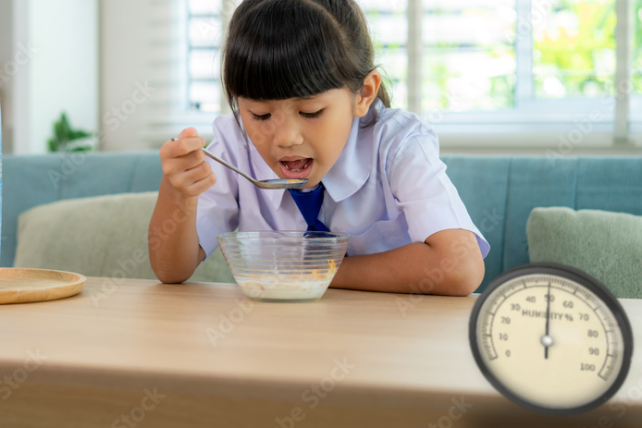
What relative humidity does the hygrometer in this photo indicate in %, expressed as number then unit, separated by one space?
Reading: 50 %
